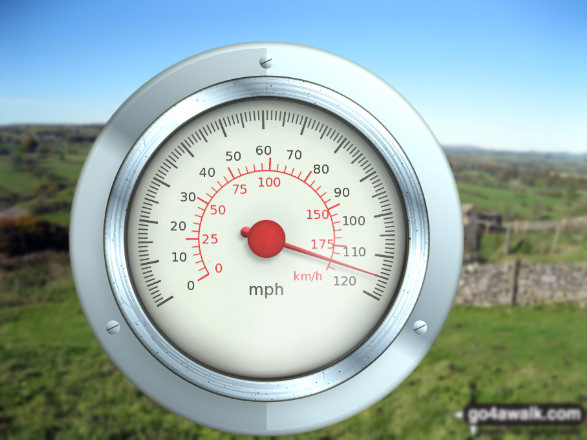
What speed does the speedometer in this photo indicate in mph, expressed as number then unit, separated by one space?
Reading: 115 mph
